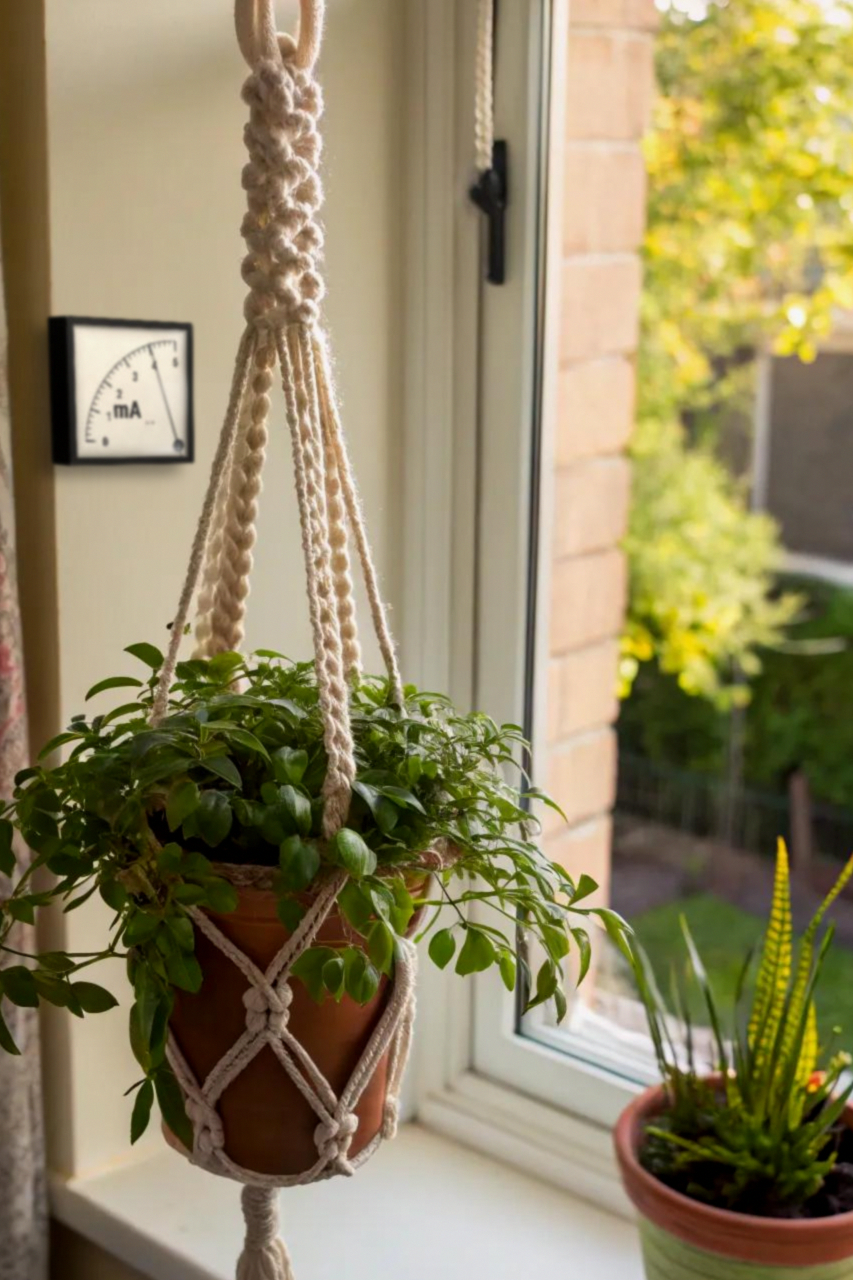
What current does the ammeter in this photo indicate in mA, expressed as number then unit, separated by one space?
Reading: 4 mA
